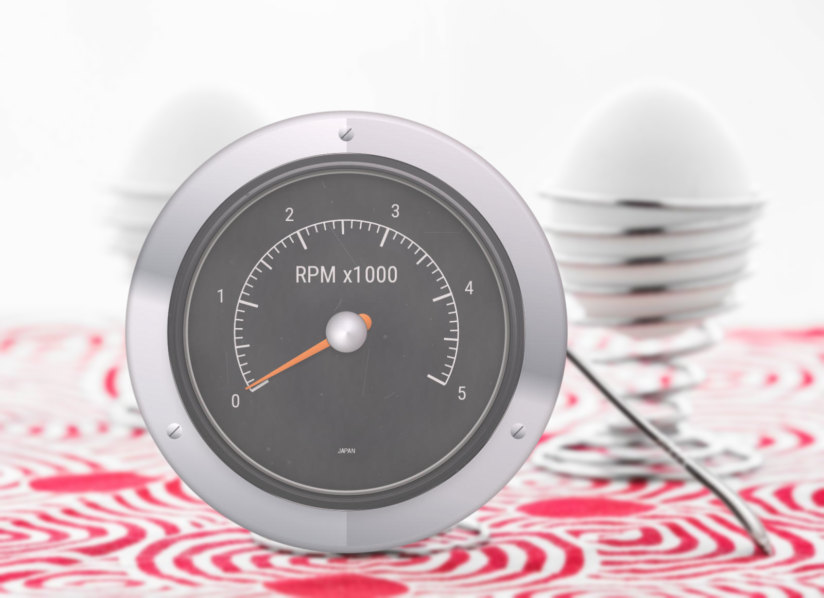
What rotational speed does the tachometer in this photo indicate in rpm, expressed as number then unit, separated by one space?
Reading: 50 rpm
